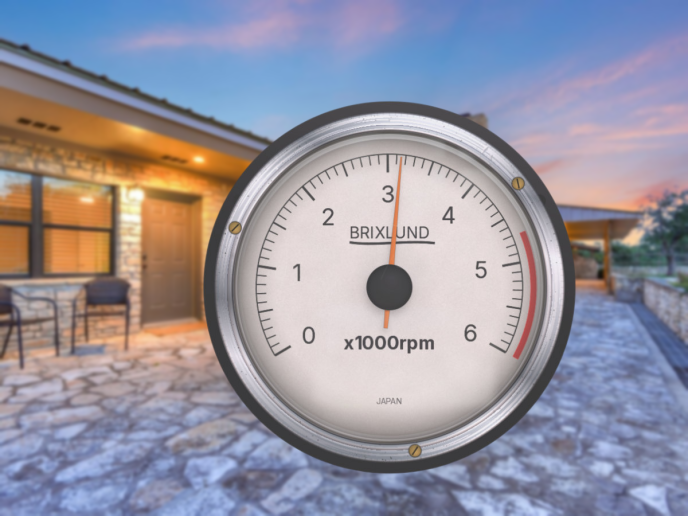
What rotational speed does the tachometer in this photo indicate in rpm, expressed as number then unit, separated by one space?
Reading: 3150 rpm
